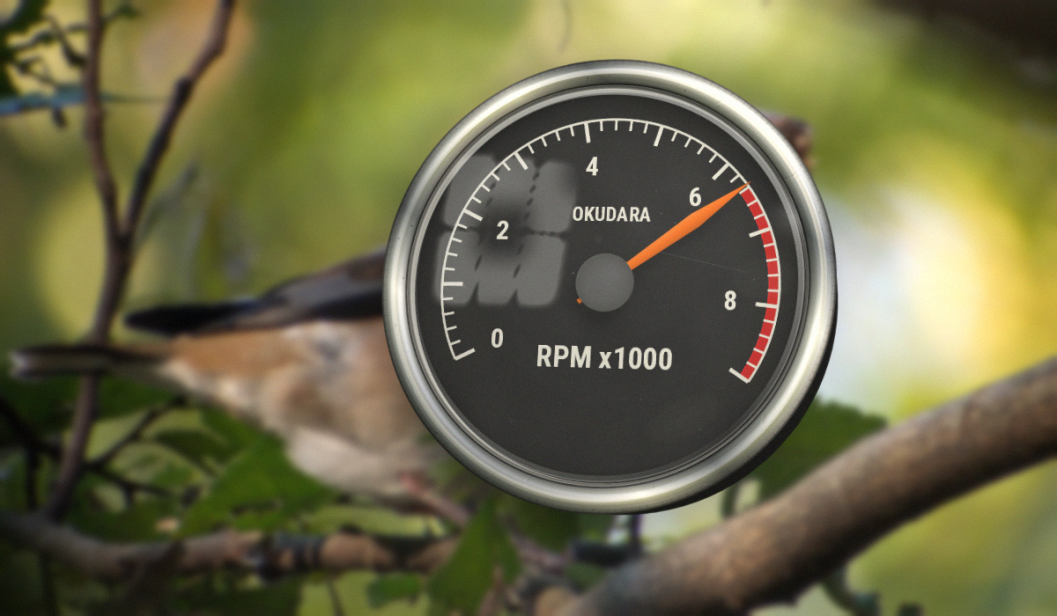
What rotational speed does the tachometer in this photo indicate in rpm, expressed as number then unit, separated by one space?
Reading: 6400 rpm
